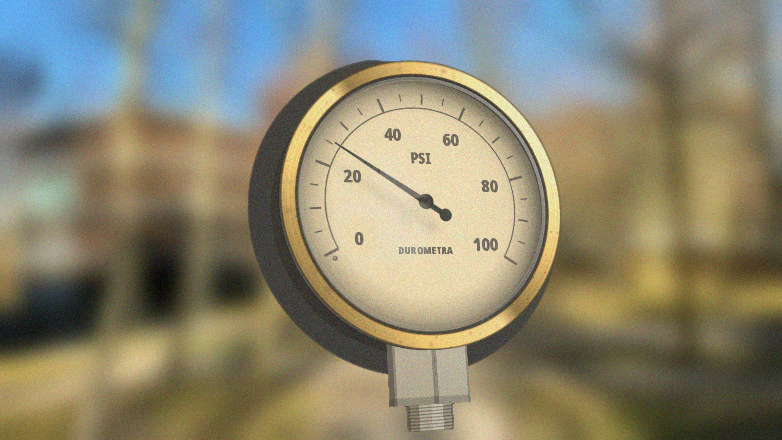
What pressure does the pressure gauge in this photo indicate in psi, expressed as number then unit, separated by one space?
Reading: 25 psi
